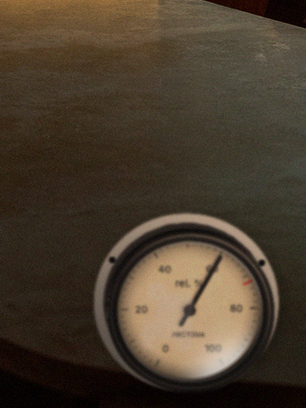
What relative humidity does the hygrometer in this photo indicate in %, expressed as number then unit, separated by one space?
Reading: 60 %
